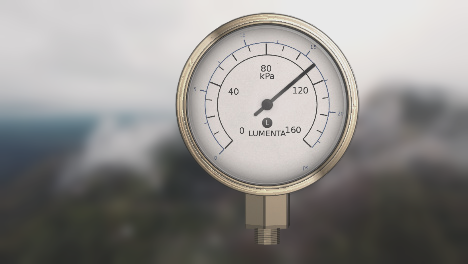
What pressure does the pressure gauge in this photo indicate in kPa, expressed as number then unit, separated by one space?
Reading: 110 kPa
